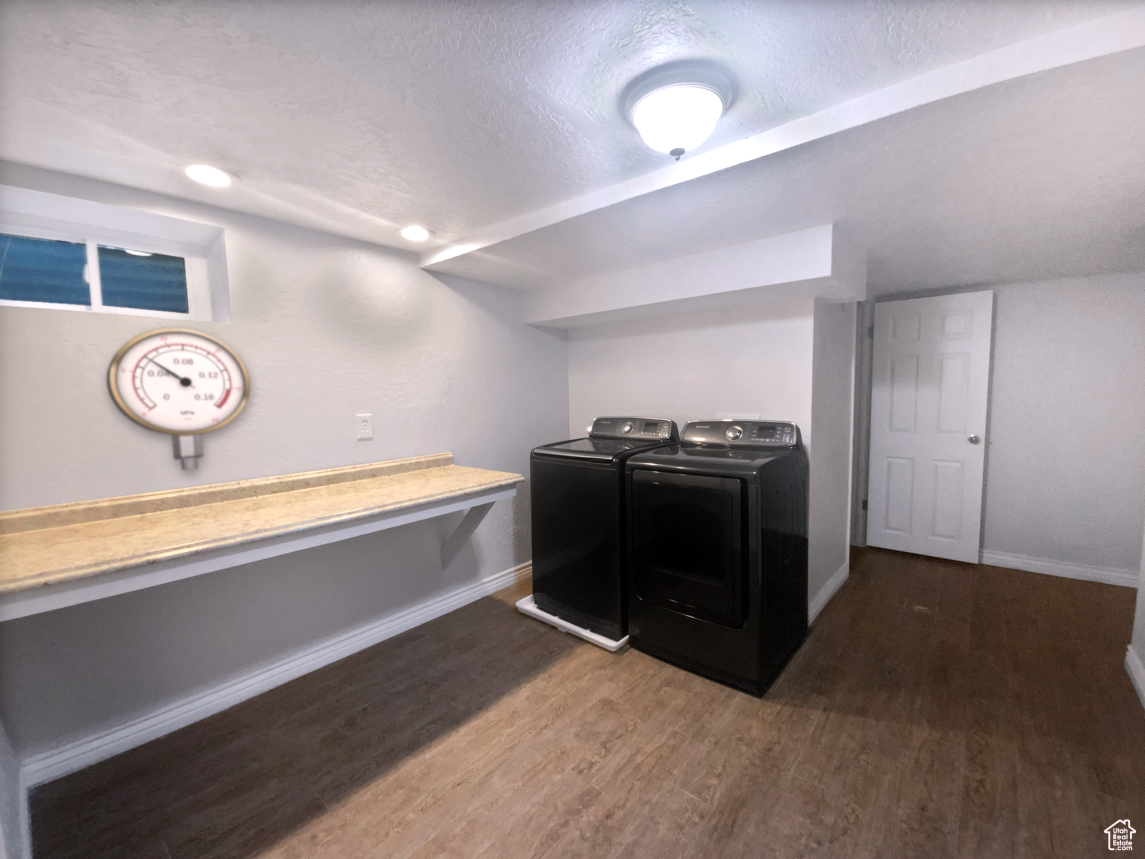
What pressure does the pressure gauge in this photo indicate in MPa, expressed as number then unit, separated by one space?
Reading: 0.05 MPa
